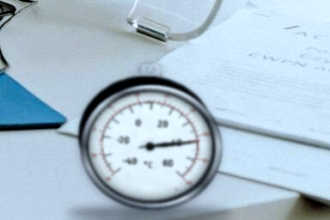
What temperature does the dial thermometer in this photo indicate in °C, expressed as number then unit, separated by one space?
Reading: 40 °C
